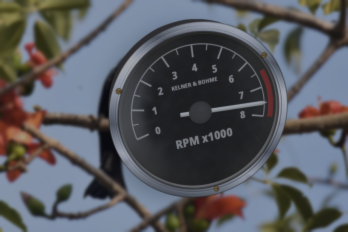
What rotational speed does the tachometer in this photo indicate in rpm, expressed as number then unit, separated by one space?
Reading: 7500 rpm
